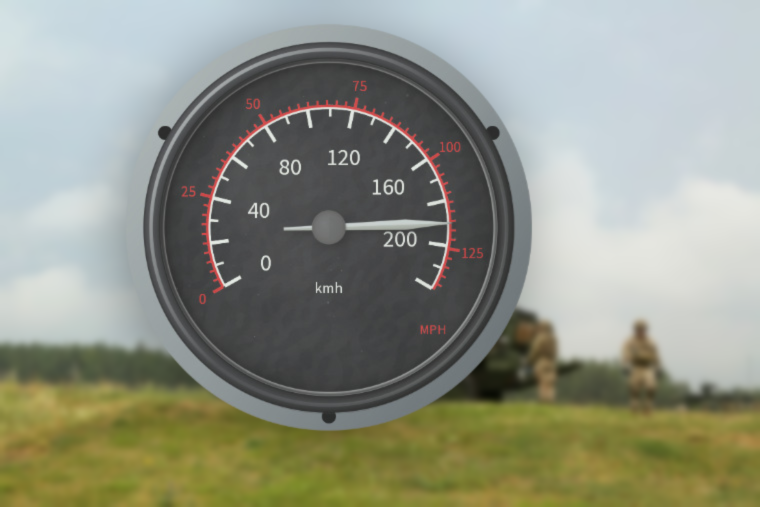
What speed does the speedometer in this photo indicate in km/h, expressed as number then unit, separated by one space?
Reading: 190 km/h
